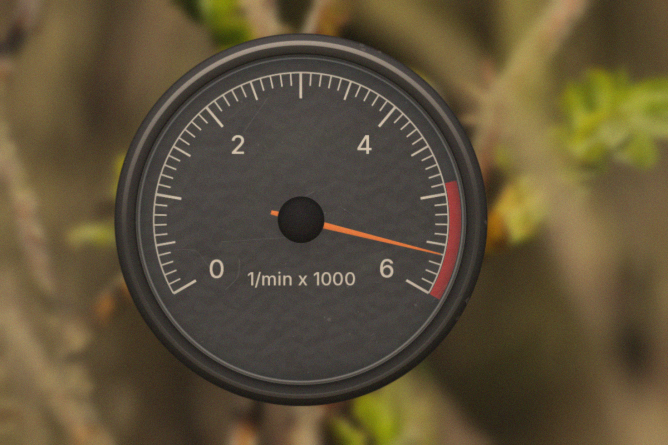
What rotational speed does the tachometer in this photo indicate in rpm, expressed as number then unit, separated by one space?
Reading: 5600 rpm
